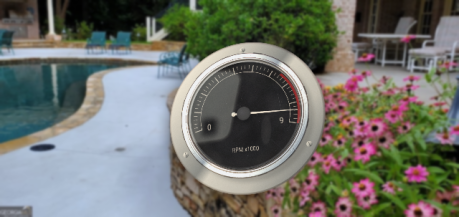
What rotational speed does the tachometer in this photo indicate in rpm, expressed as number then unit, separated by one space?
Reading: 8400 rpm
